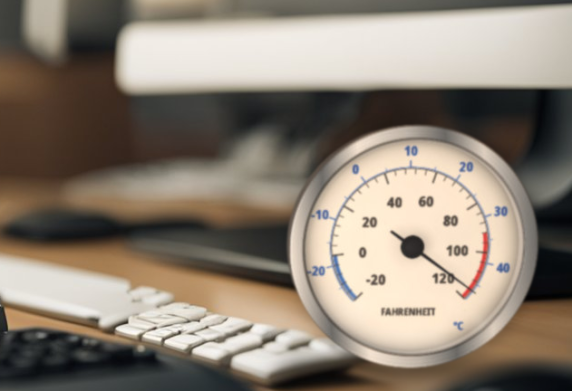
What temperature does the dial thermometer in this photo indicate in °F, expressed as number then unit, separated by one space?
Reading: 116 °F
